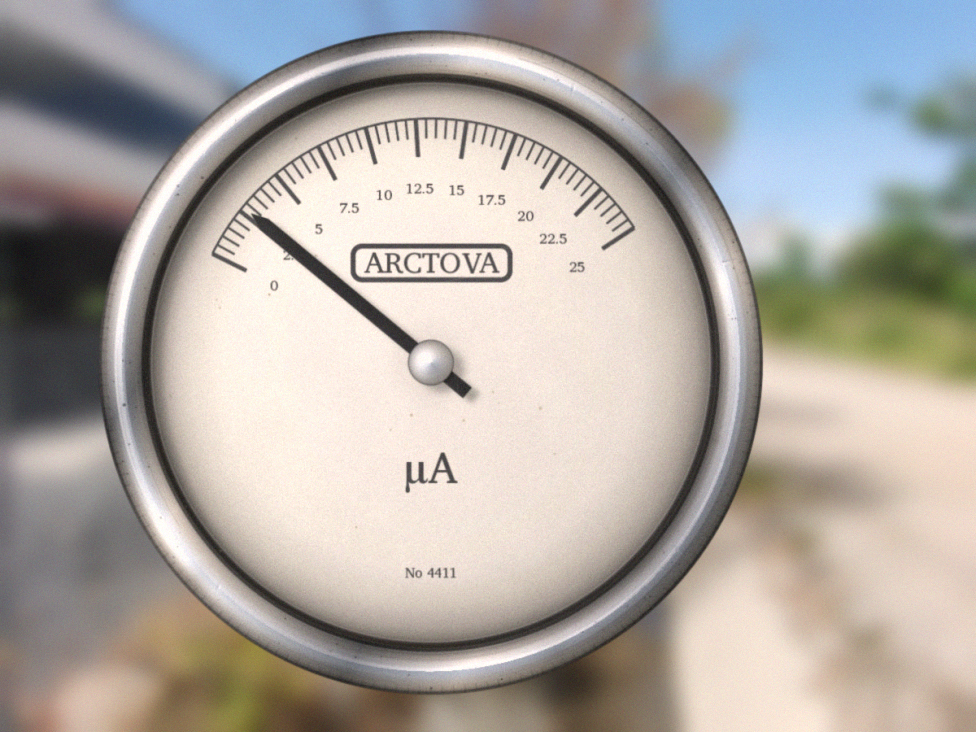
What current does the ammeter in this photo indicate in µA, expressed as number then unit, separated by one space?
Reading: 2.75 µA
